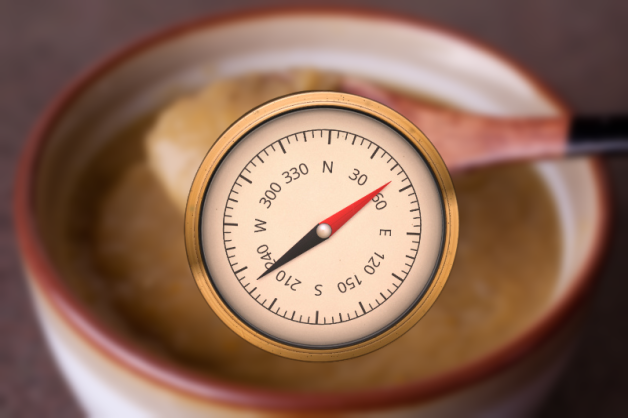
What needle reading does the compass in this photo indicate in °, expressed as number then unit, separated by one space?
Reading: 50 °
